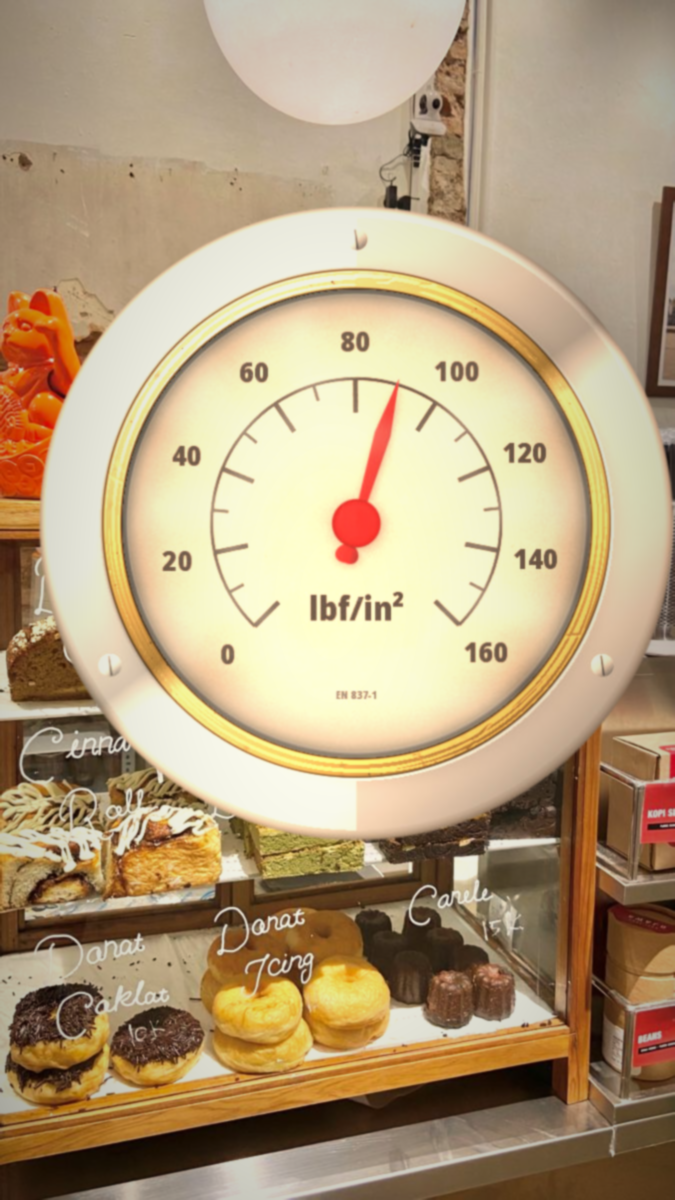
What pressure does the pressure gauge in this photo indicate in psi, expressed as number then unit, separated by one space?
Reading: 90 psi
